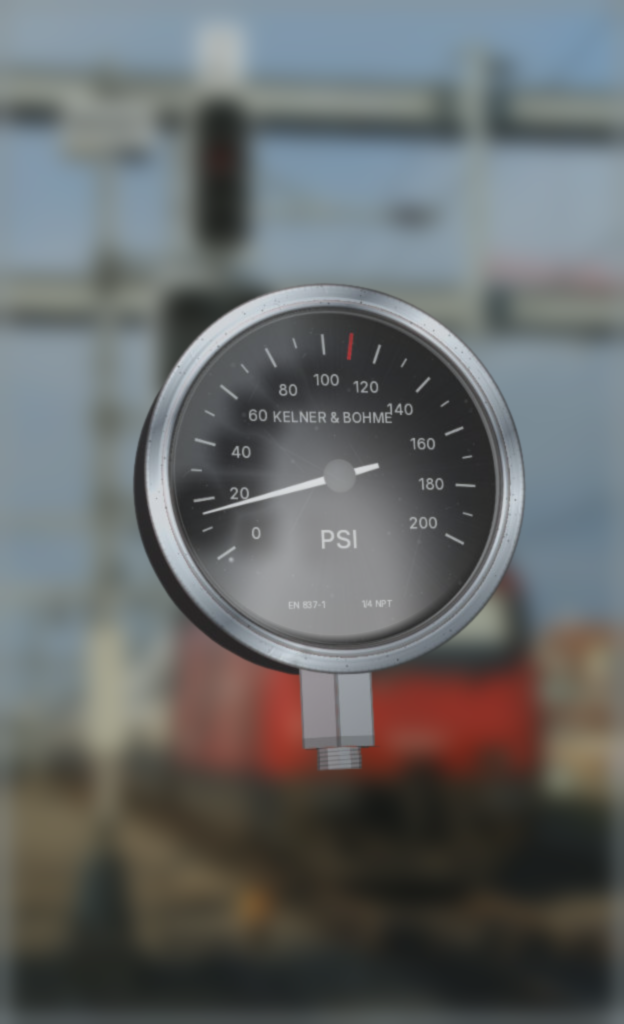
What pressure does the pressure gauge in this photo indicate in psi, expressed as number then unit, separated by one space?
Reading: 15 psi
